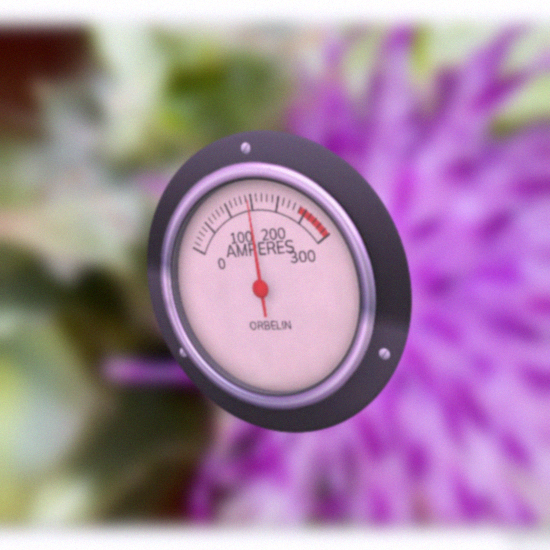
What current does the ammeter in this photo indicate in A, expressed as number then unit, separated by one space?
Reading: 150 A
